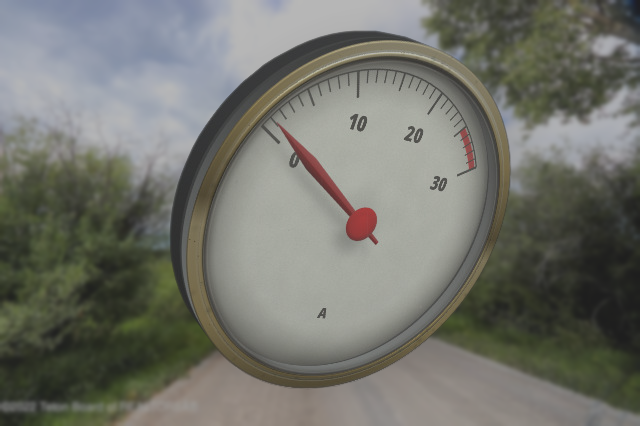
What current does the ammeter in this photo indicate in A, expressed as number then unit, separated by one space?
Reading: 1 A
